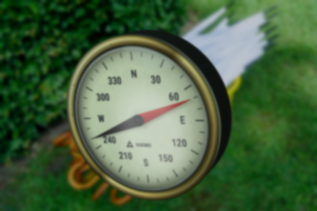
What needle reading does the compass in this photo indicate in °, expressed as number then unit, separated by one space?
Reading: 70 °
